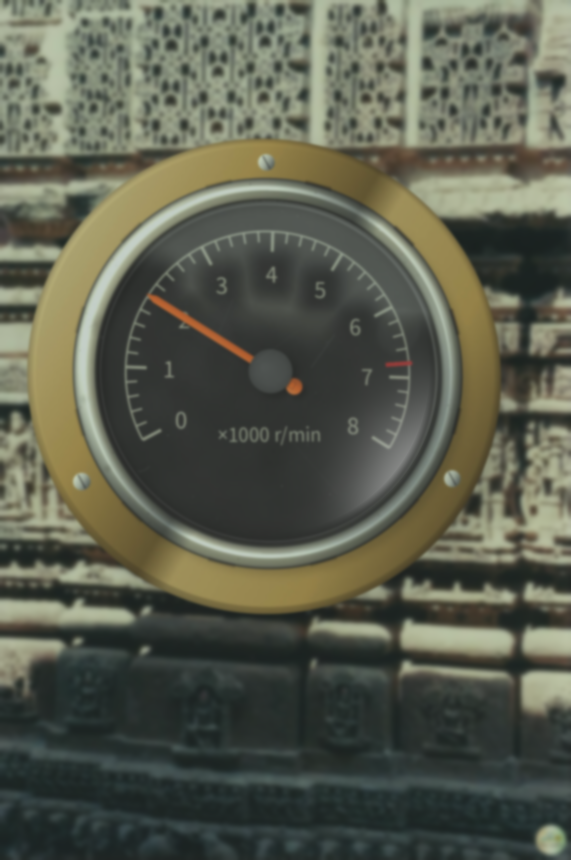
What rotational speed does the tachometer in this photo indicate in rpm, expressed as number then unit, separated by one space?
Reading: 2000 rpm
